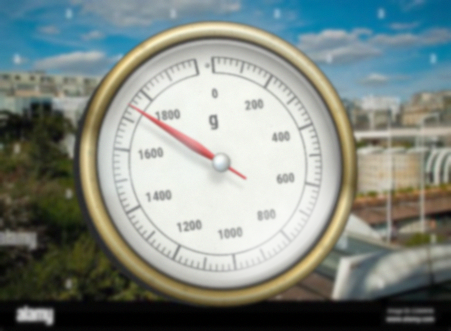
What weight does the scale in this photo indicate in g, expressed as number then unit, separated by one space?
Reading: 1740 g
